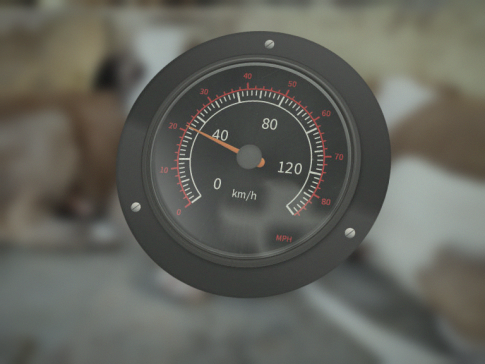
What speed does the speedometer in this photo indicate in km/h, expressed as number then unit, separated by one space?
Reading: 34 km/h
